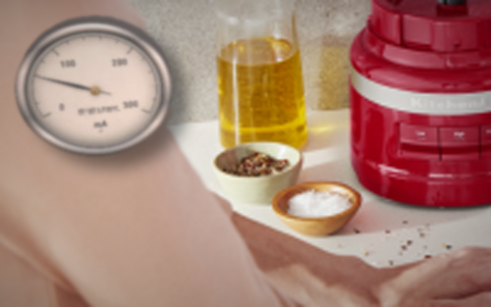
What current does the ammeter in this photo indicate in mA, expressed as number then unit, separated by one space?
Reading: 60 mA
